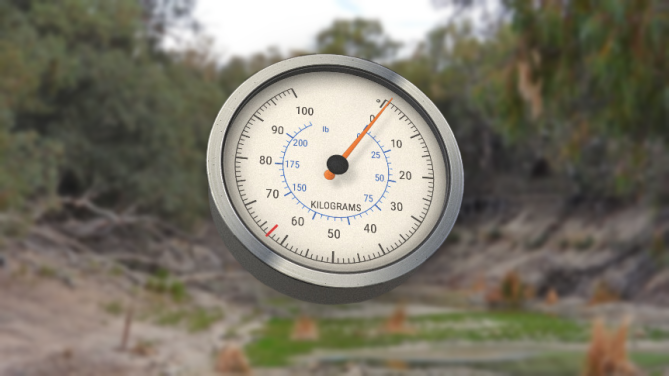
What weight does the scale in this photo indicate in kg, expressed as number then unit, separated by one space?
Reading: 1 kg
